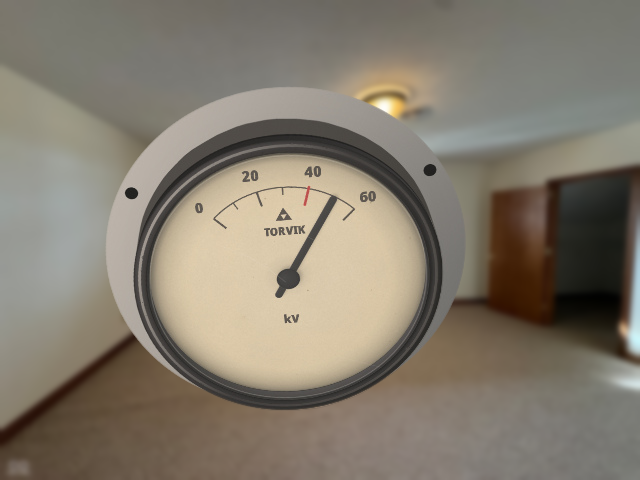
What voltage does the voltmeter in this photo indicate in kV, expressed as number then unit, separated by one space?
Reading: 50 kV
